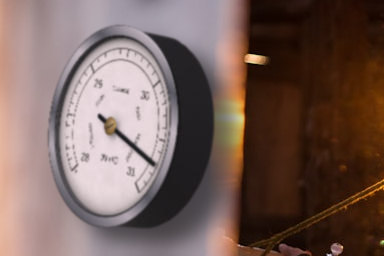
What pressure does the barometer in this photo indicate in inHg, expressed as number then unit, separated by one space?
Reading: 30.7 inHg
